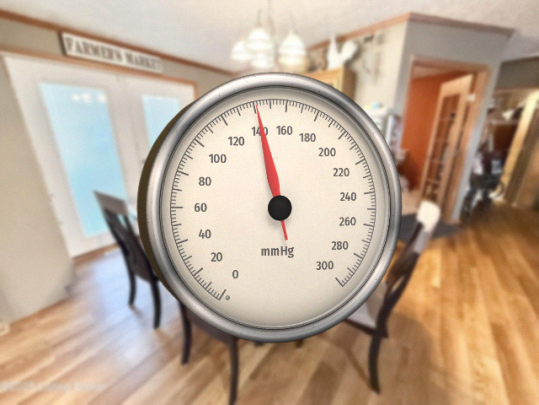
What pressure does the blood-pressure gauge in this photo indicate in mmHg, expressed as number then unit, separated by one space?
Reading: 140 mmHg
